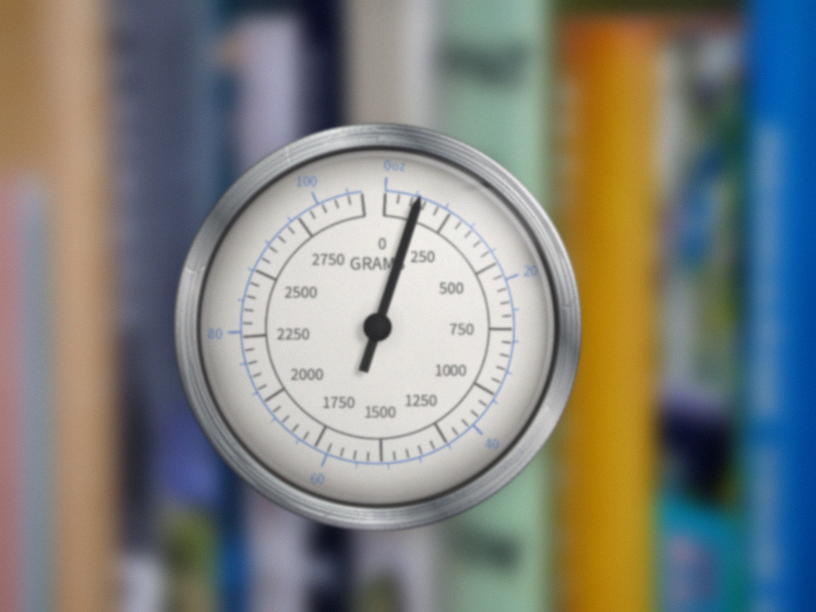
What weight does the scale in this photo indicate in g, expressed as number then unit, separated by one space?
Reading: 125 g
